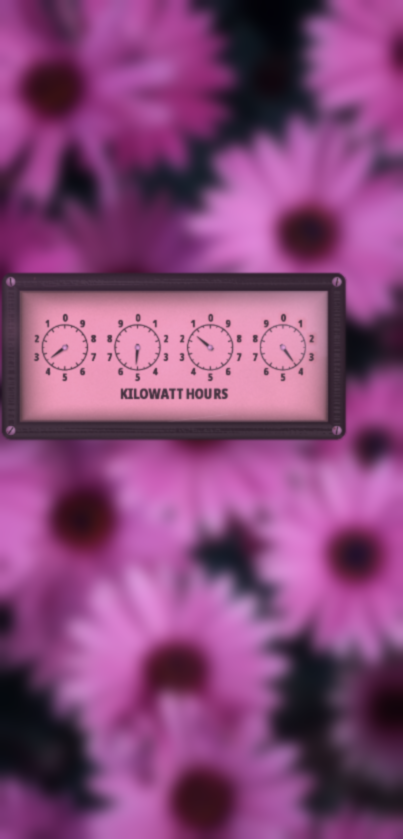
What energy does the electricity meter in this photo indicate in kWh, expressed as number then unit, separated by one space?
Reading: 3514 kWh
